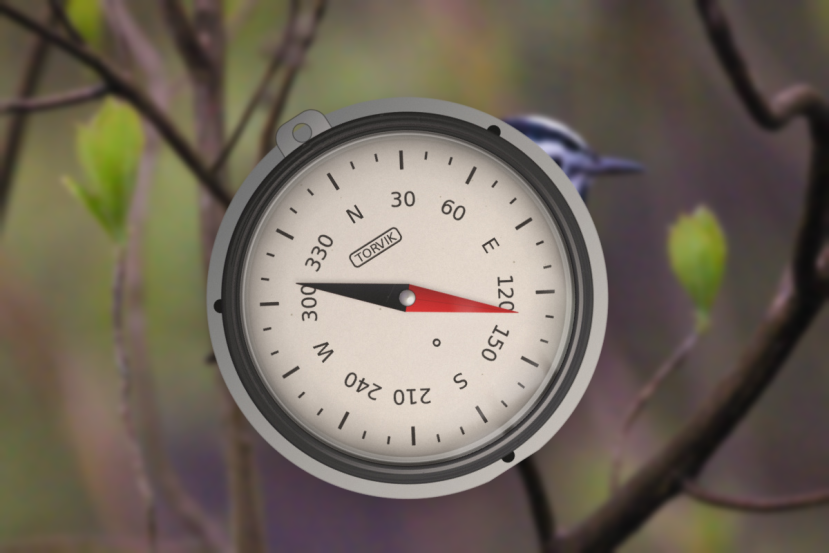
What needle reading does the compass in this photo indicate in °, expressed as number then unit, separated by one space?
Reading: 130 °
